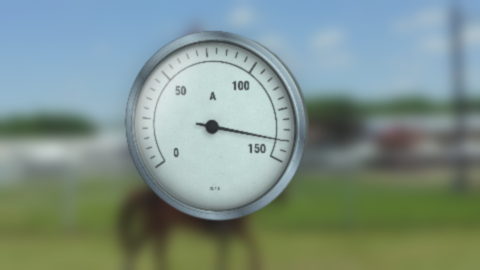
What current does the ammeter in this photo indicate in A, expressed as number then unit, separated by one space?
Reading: 140 A
